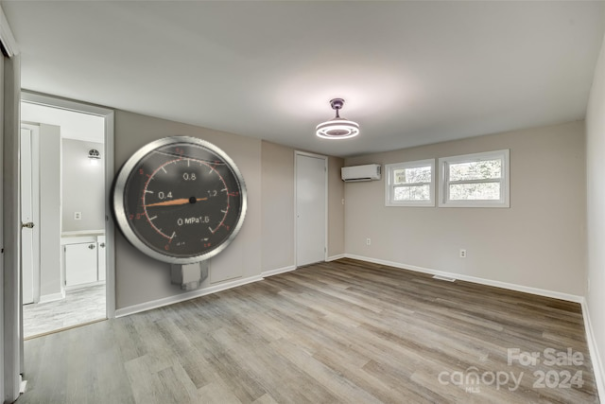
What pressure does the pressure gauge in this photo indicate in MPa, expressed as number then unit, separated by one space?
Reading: 0.3 MPa
